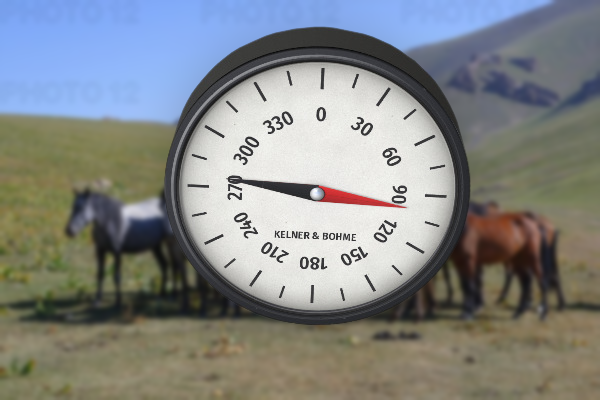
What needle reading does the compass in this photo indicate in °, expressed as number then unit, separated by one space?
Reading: 97.5 °
